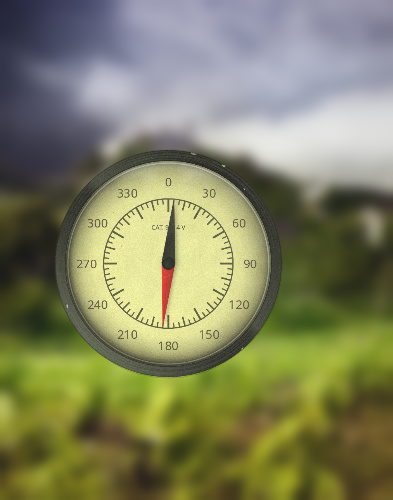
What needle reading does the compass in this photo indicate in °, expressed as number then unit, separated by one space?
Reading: 185 °
